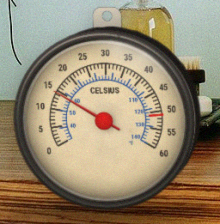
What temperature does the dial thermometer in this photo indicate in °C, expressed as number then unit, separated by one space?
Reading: 15 °C
